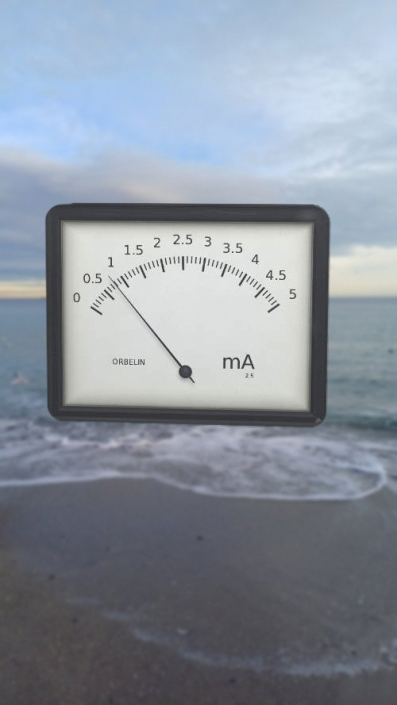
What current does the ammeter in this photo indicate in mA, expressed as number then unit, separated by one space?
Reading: 0.8 mA
